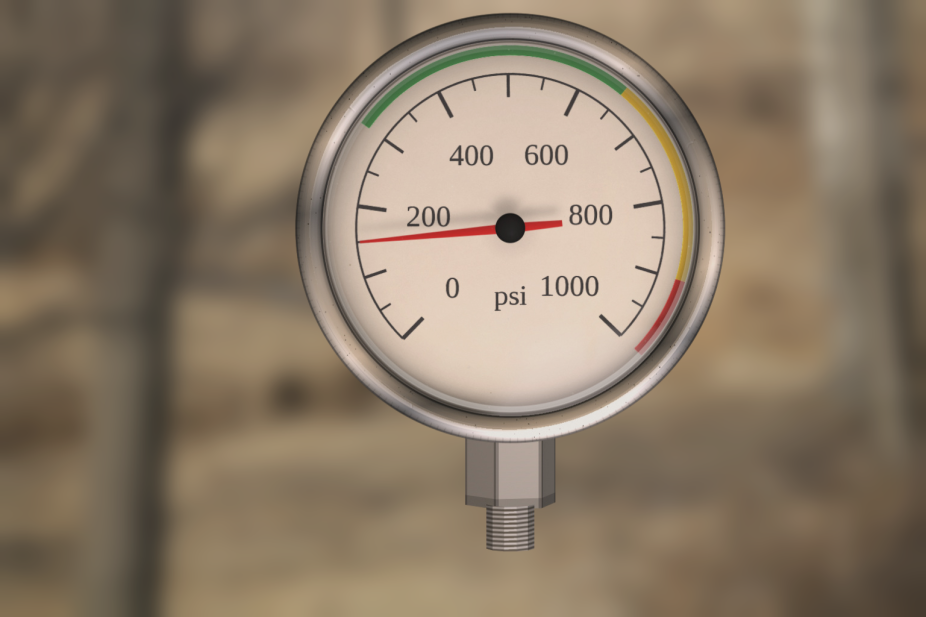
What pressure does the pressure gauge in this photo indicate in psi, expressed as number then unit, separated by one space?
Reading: 150 psi
